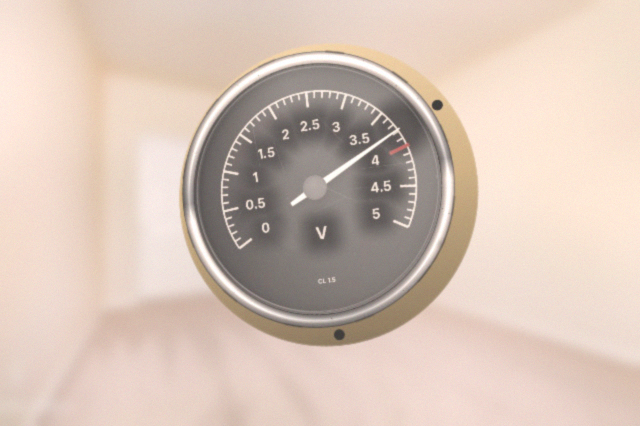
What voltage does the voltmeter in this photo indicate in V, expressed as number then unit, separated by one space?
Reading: 3.8 V
